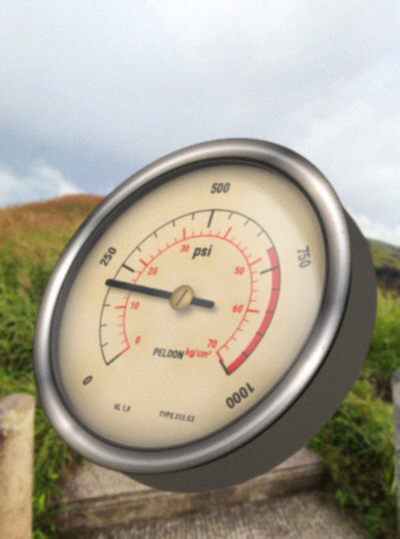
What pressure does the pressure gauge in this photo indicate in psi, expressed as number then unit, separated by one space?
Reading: 200 psi
